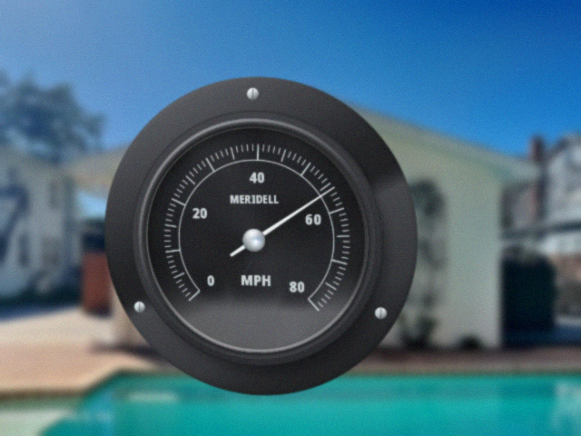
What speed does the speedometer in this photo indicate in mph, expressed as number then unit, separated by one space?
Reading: 56 mph
